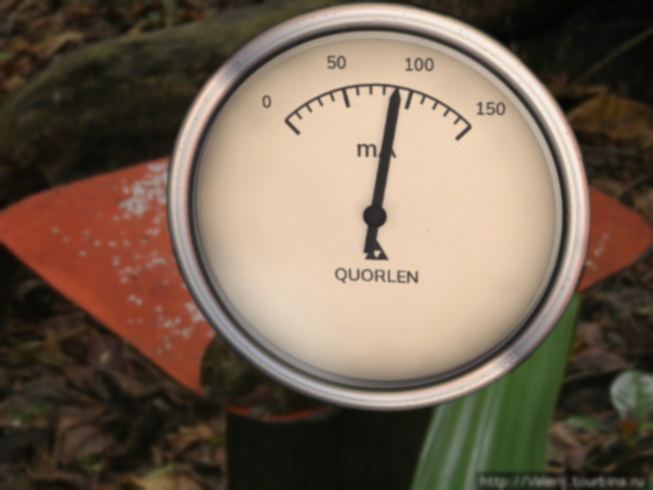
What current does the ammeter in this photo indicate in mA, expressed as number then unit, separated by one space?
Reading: 90 mA
